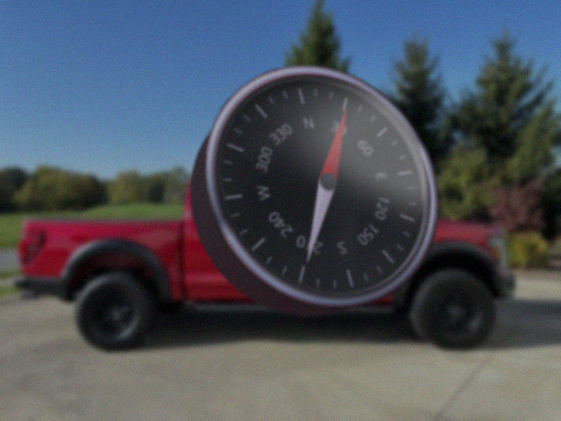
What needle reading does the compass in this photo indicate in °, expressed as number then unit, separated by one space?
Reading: 30 °
